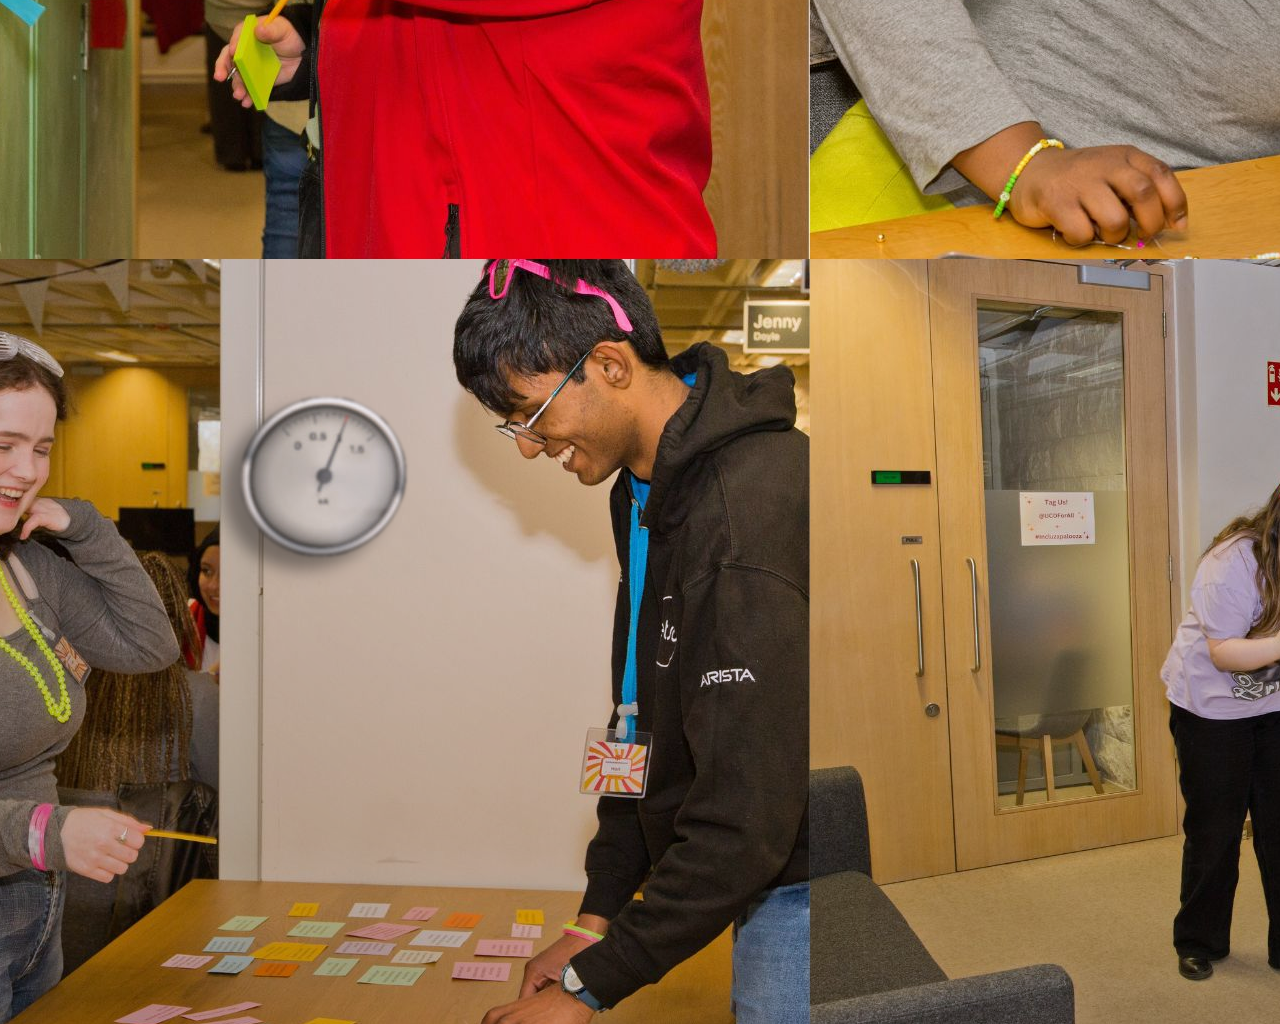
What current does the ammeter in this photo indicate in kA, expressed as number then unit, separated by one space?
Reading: 1 kA
